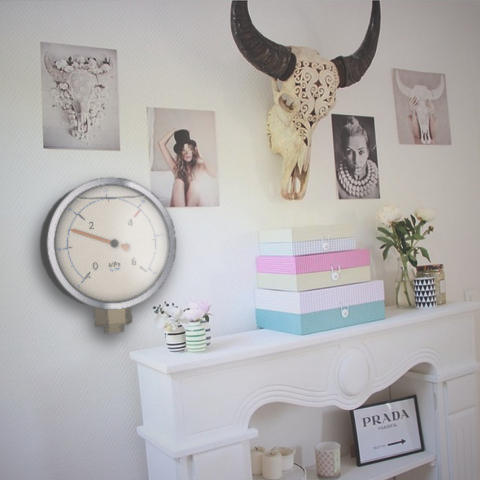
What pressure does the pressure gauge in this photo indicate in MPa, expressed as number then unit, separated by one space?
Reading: 1.5 MPa
